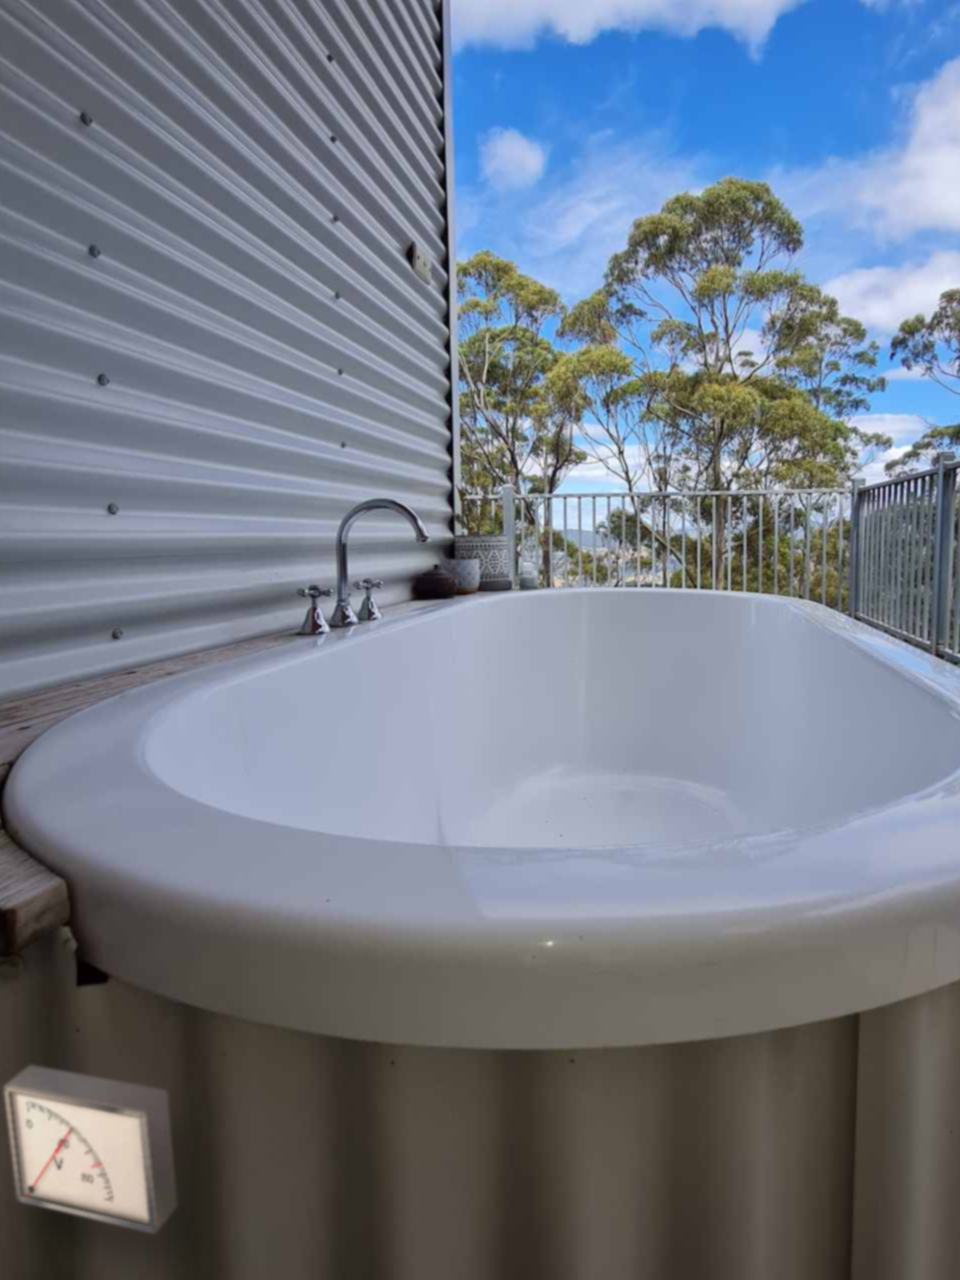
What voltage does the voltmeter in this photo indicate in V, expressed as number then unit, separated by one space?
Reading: 40 V
